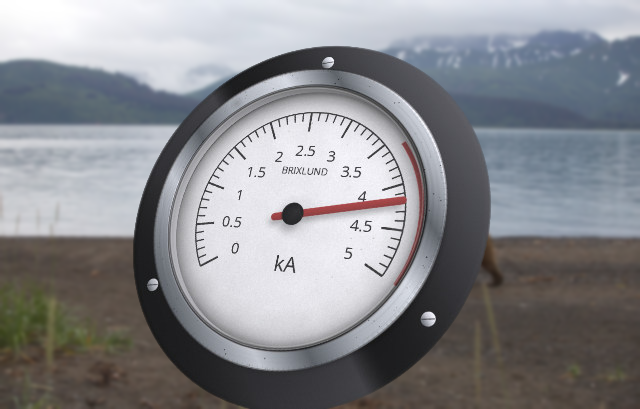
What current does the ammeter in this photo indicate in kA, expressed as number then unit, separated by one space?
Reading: 4.2 kA
